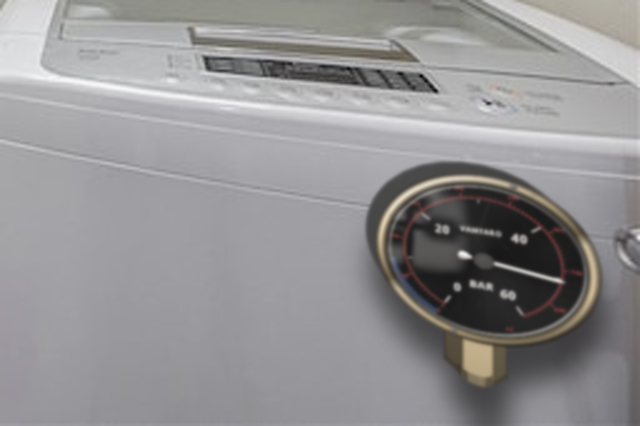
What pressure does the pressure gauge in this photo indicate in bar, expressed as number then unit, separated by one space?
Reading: 50 bar
